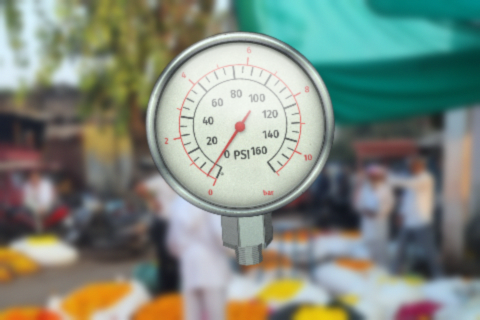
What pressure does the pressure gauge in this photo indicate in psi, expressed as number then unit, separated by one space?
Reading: 5 psi
